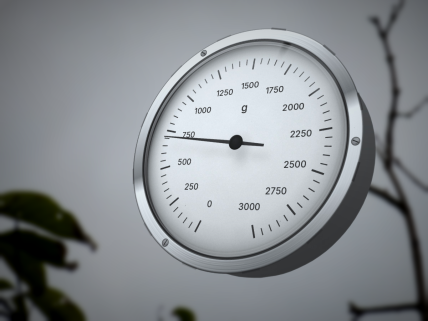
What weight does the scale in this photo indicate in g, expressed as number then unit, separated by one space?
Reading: 700 g
